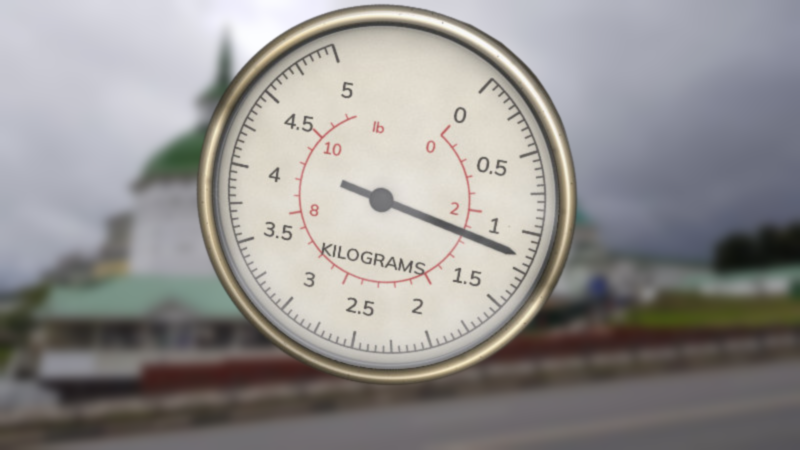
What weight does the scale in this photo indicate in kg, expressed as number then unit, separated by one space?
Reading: 1.15 kg
